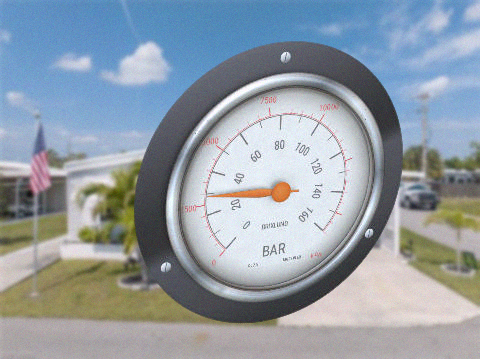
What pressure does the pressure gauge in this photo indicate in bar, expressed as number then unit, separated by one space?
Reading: 30 bar
